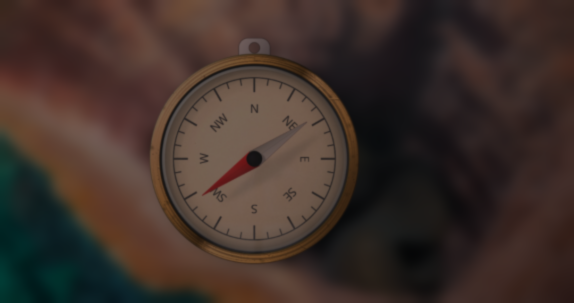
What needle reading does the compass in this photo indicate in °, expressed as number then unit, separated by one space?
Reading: 235 °
